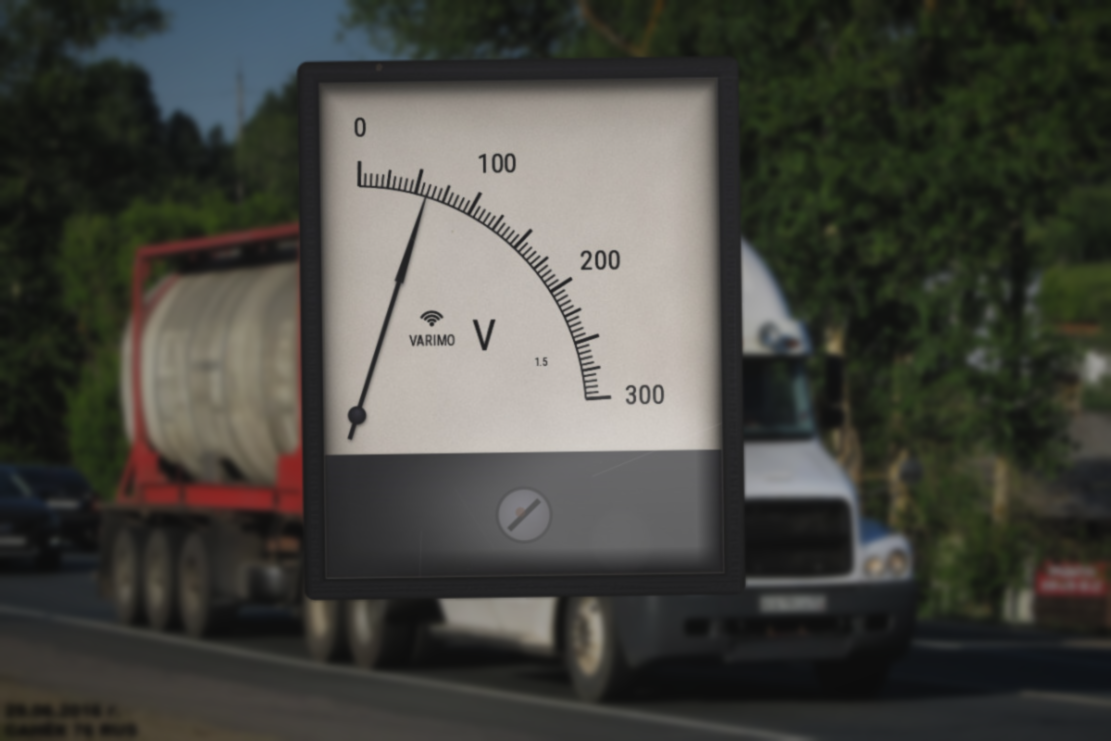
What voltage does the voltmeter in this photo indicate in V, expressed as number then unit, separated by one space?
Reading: 60 V
